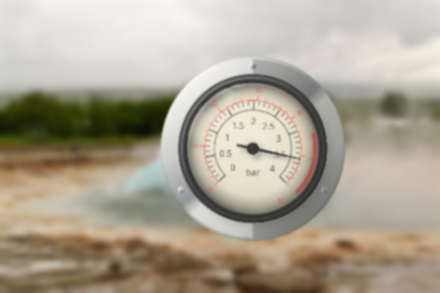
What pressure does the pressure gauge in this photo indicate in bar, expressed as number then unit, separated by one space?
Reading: 3.5 bar
